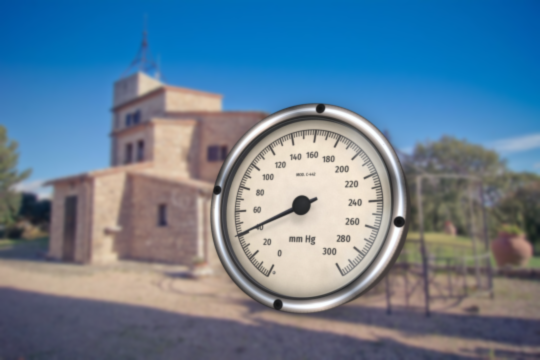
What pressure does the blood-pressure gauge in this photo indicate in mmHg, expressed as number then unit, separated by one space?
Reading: 40 mmHg
